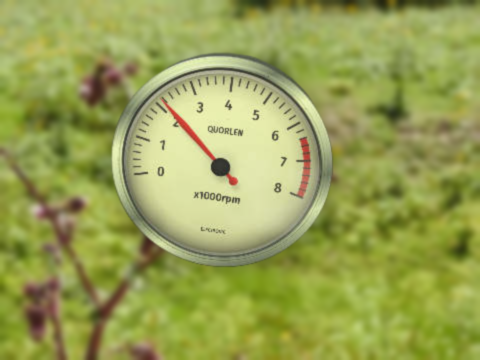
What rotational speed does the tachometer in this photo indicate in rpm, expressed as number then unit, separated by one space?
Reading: 2200 rpm
